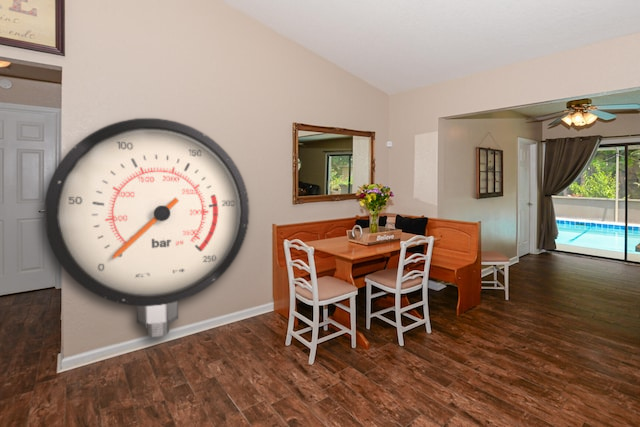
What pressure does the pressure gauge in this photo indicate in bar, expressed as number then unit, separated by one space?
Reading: 0 bar
